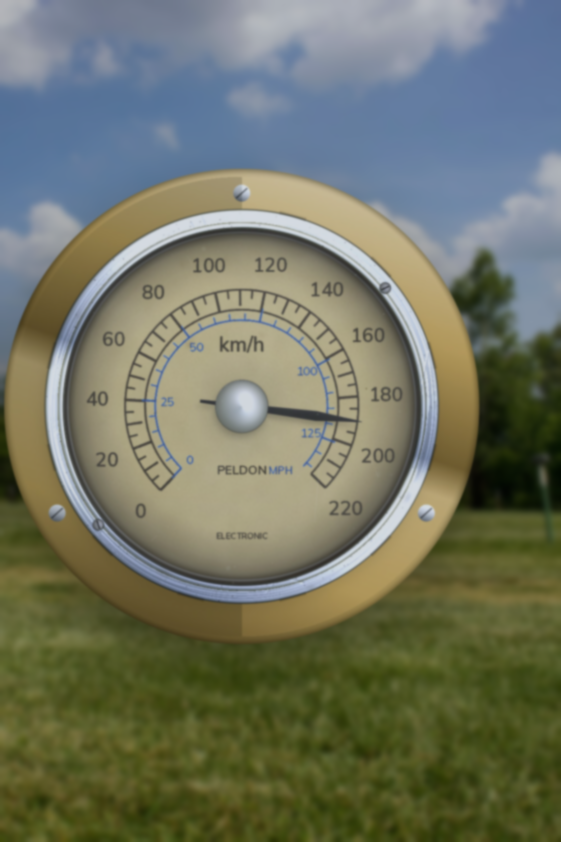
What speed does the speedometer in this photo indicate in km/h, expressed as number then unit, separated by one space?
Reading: 190 km/h
